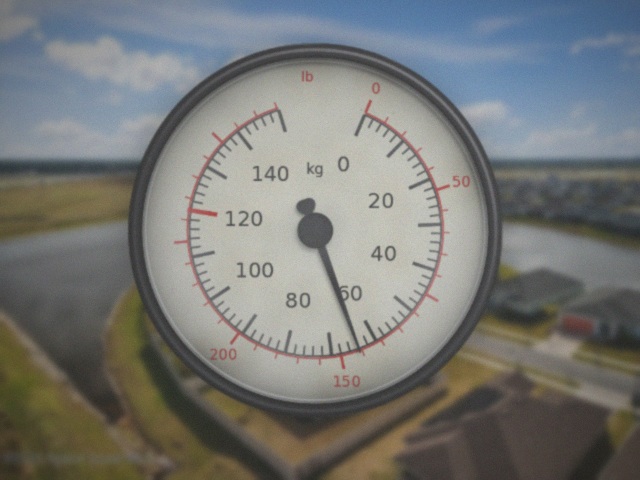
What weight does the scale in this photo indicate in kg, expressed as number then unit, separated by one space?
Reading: 64 kg
